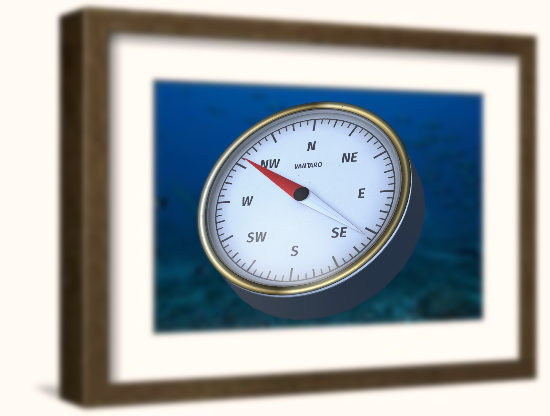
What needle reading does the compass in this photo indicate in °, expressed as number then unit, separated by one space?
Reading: 305 °
